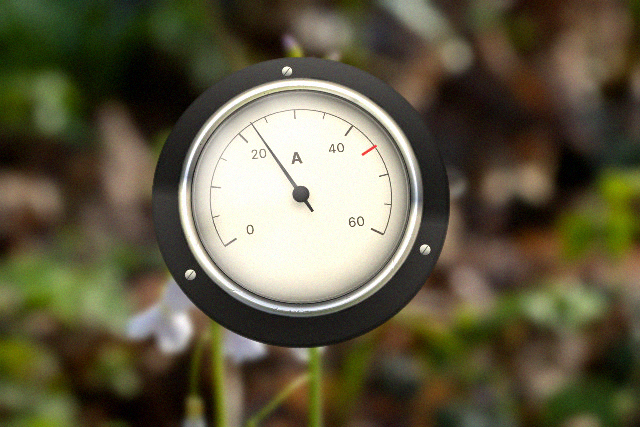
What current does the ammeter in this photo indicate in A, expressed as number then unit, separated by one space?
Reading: 22.5 A
